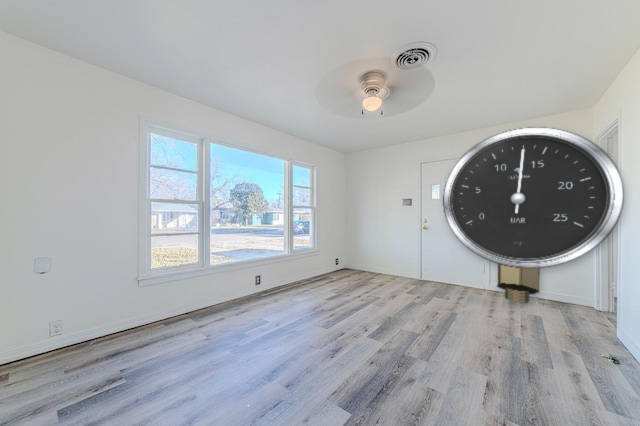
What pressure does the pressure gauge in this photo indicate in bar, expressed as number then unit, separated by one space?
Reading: 13 bar
